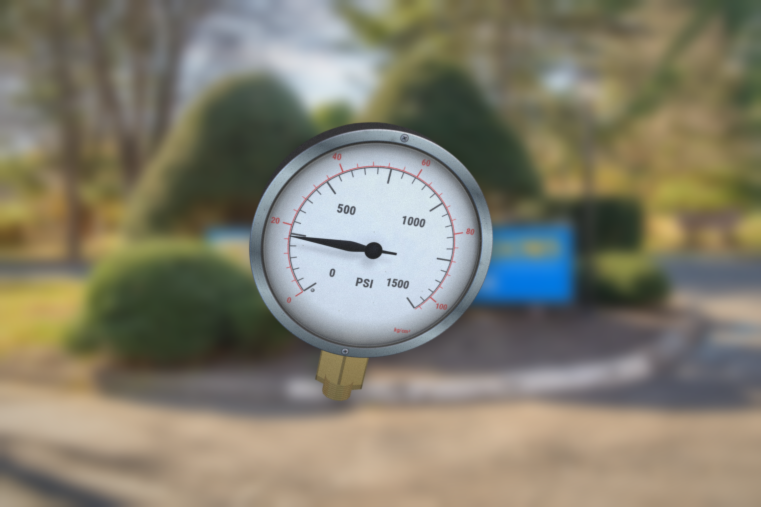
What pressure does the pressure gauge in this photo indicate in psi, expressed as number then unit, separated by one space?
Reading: 250 psi
